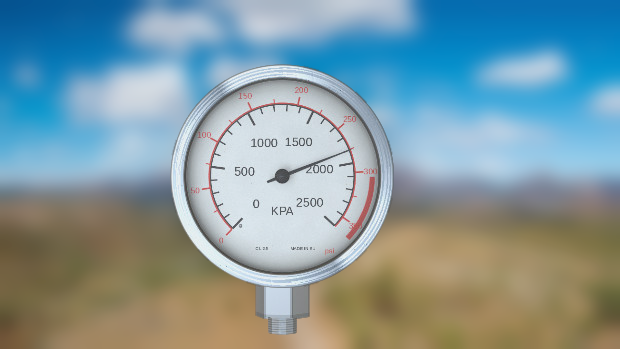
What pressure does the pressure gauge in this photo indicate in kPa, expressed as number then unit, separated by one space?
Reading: 1900 kPa
